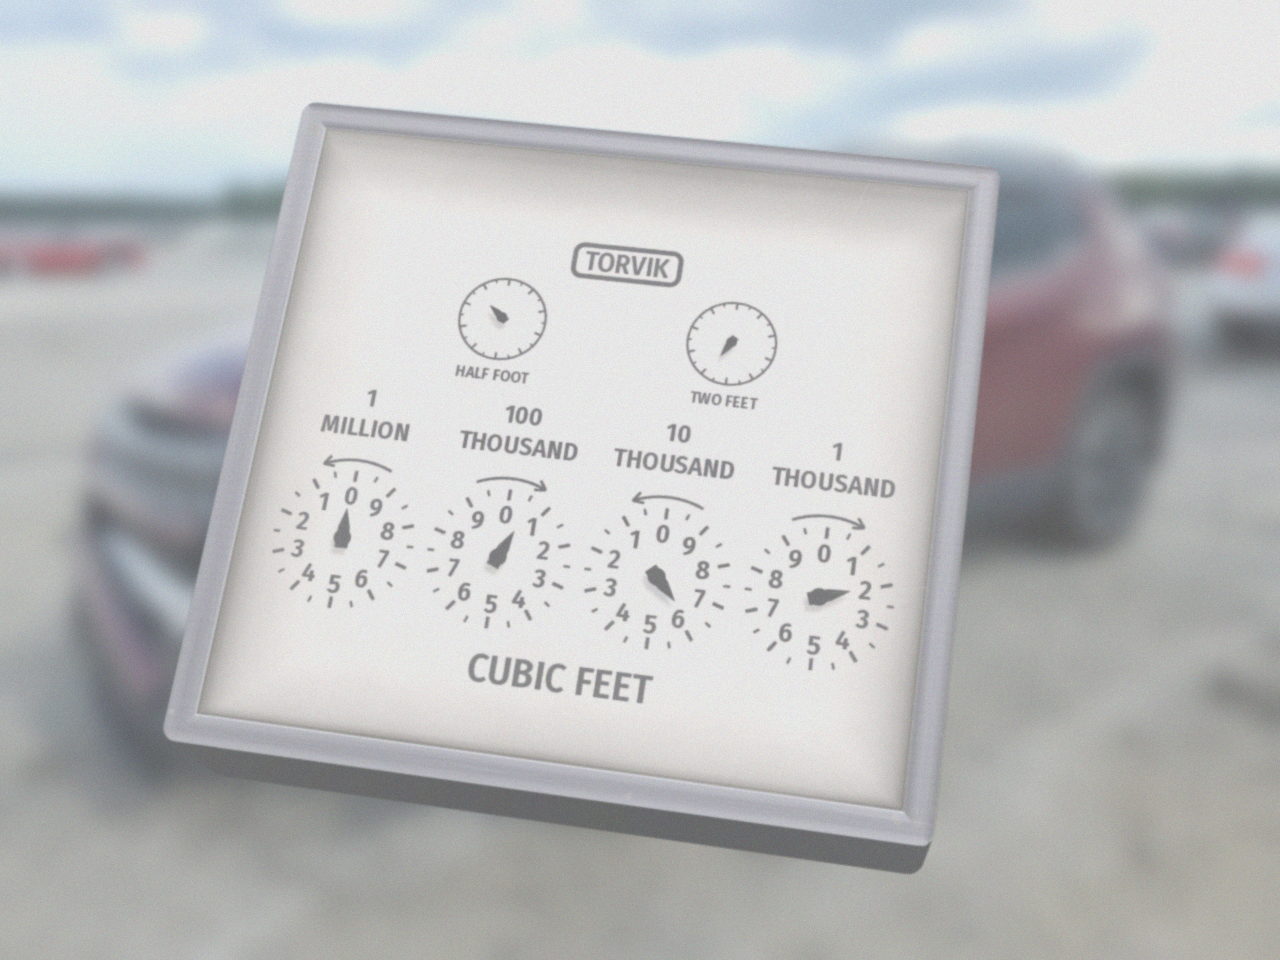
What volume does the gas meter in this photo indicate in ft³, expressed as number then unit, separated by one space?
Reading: 6200 ft³
